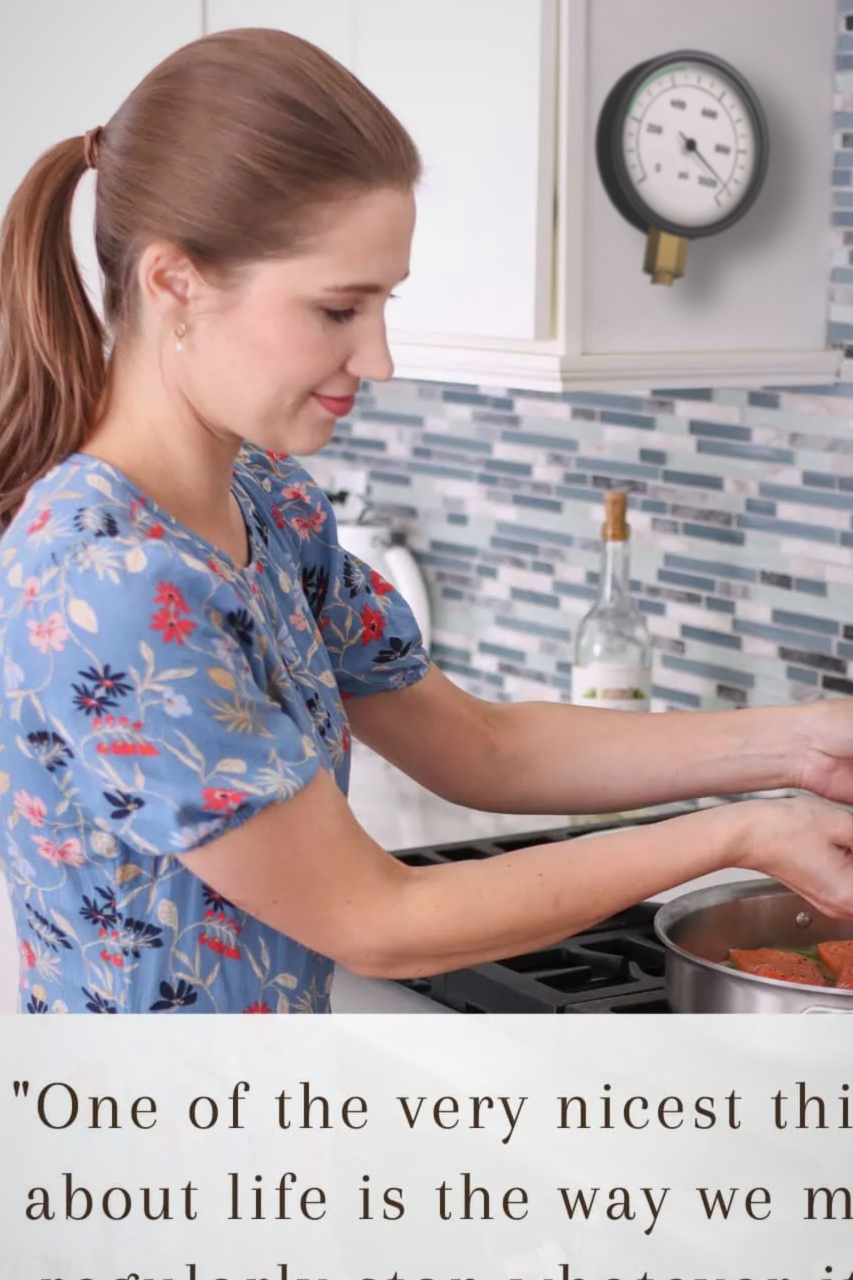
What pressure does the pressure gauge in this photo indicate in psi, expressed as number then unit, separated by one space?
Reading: 950 psi
